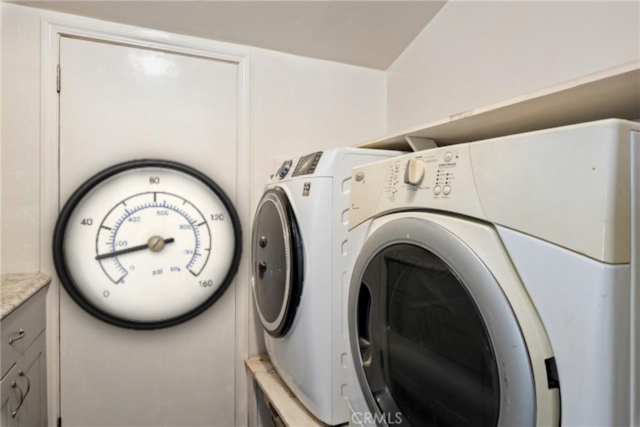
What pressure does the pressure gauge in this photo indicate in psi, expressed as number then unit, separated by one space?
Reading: 20 psi
